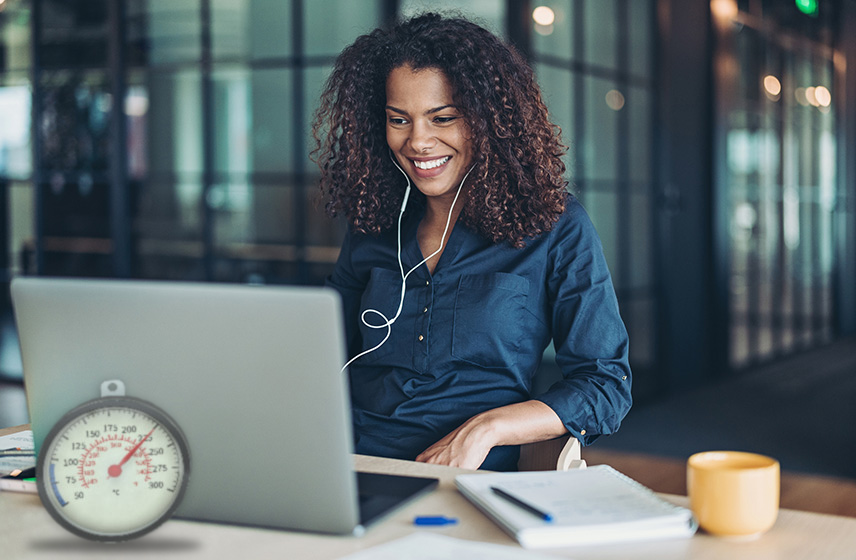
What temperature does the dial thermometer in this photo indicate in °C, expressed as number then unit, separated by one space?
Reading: 225 °C
